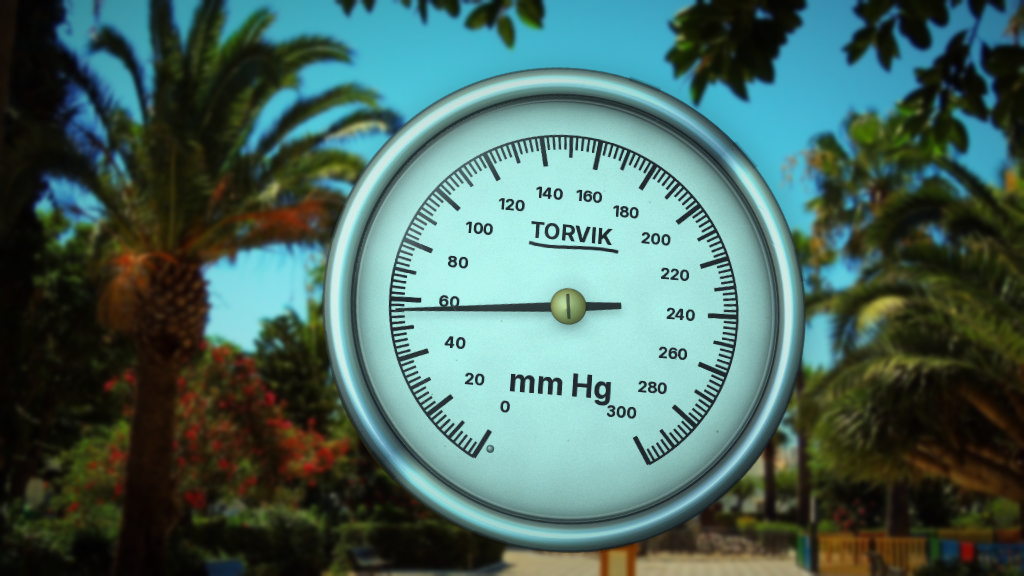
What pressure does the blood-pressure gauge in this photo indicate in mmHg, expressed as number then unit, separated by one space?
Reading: 56 mmHg
